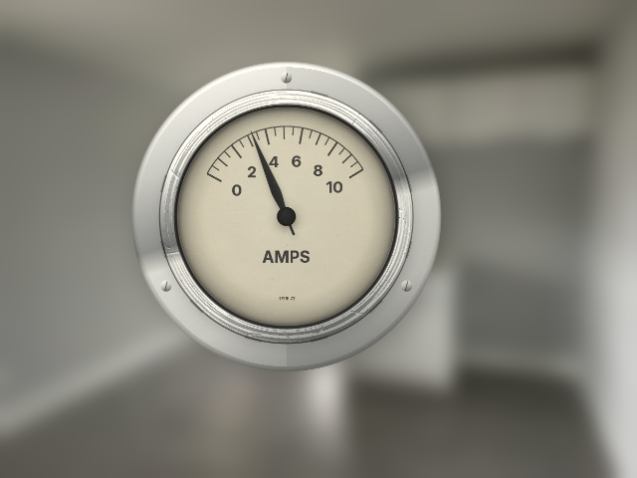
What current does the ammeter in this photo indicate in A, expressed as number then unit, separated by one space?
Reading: 3.25 A
